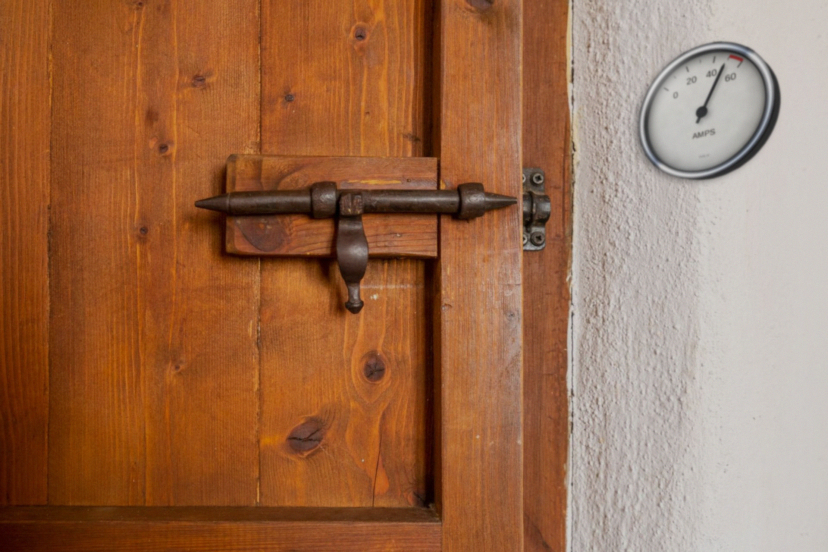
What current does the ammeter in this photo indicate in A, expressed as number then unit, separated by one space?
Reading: 50 A
